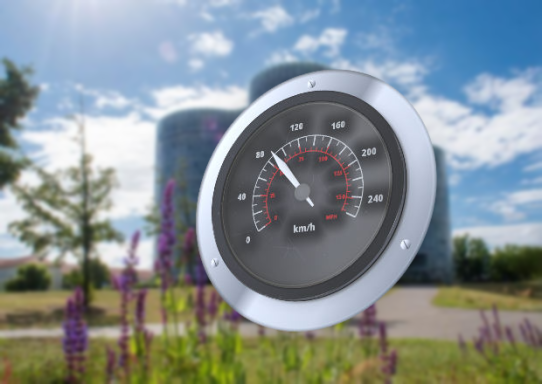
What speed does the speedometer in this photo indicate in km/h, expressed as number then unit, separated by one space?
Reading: 90 km/h
